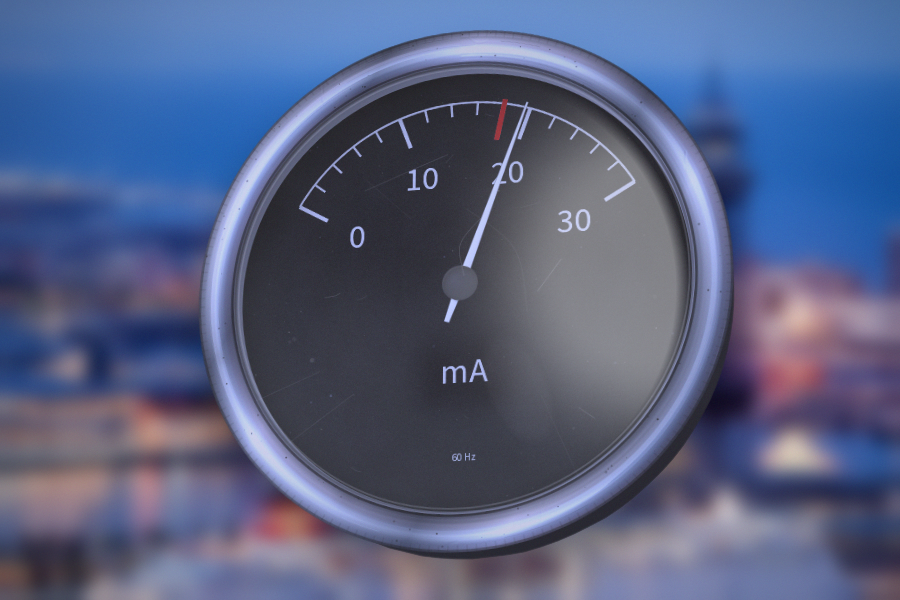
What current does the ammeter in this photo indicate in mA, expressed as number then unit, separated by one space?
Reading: 20 mA
